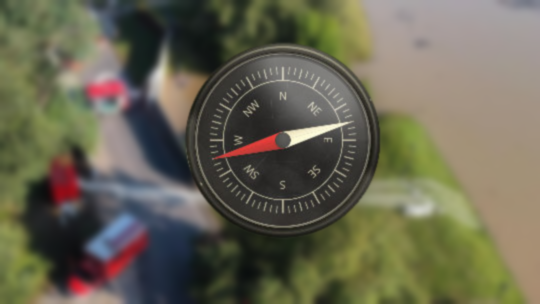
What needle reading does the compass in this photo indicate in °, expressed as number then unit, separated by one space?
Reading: 255 °
